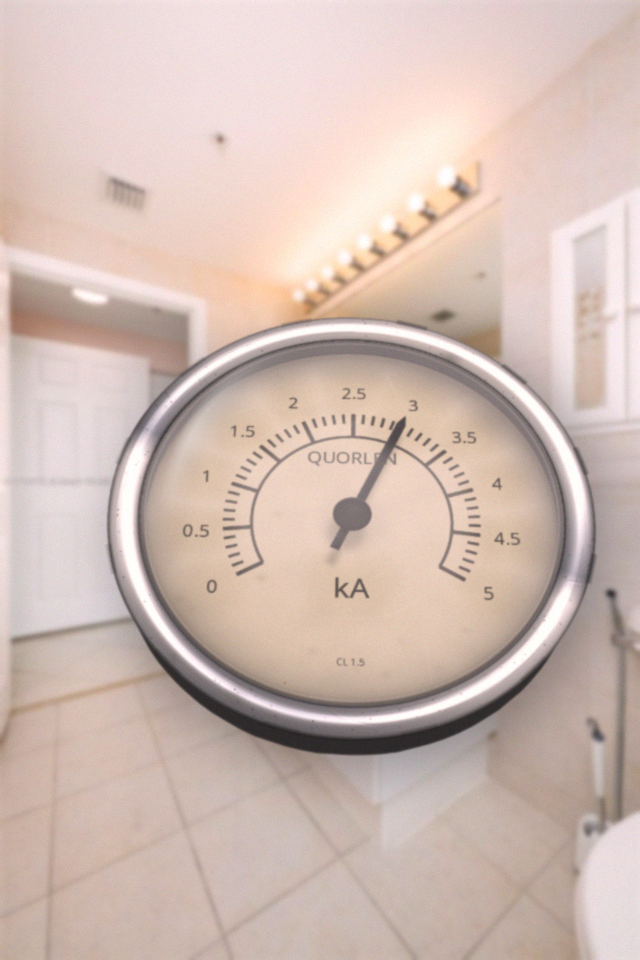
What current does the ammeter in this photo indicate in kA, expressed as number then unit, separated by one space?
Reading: 3 kA
